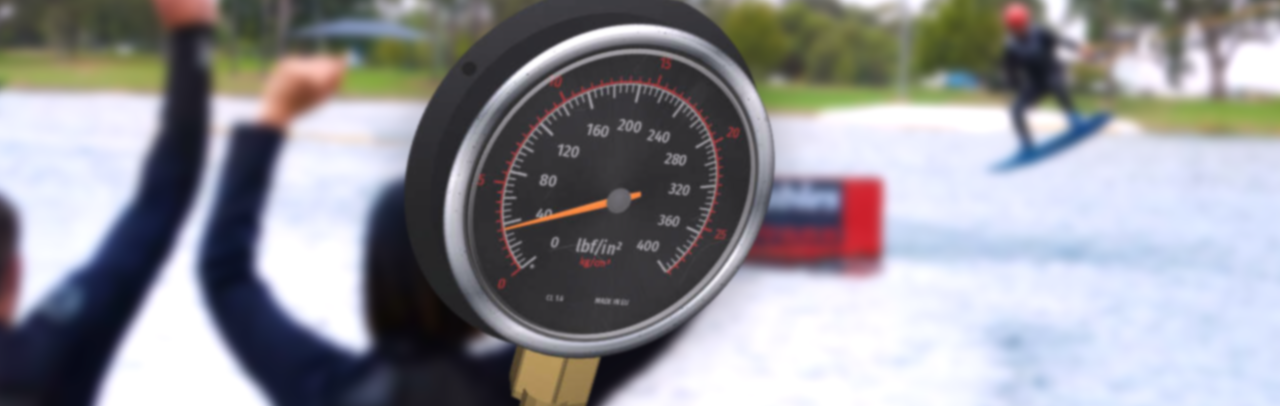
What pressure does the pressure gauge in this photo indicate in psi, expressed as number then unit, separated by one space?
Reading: 40 psi
